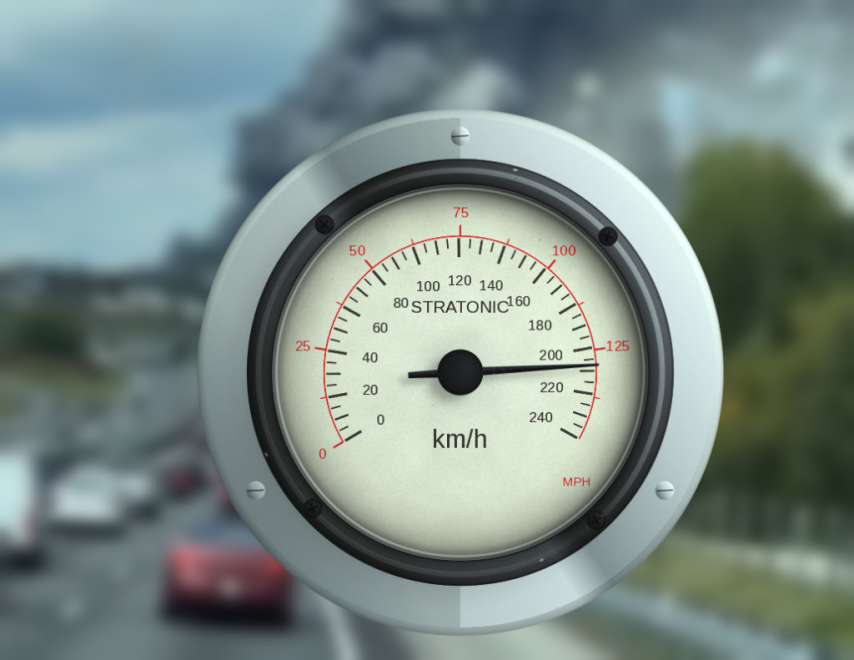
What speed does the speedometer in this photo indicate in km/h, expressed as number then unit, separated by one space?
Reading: 207.5 km/h
